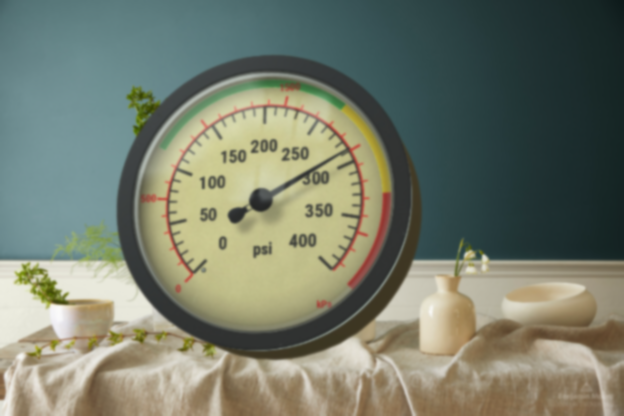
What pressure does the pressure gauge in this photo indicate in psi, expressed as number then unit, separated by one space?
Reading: 290 psi
